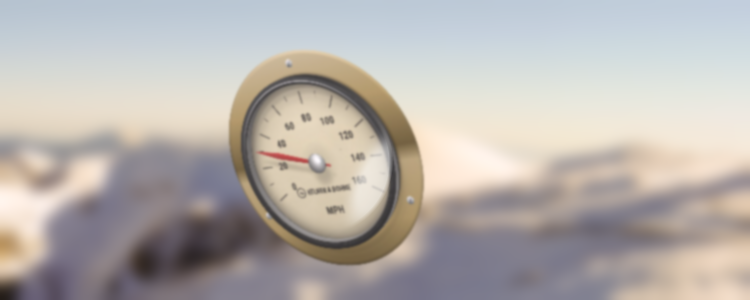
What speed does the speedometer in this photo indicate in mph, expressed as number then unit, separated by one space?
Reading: 30 mph
